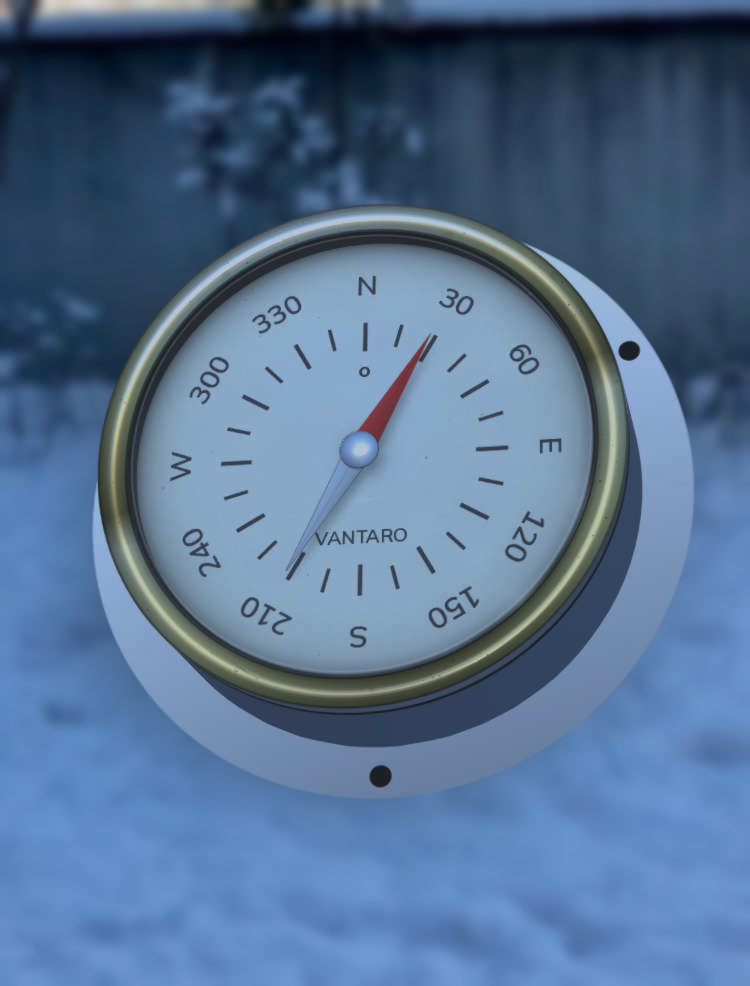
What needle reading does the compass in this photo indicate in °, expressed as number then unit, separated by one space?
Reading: 30 °
